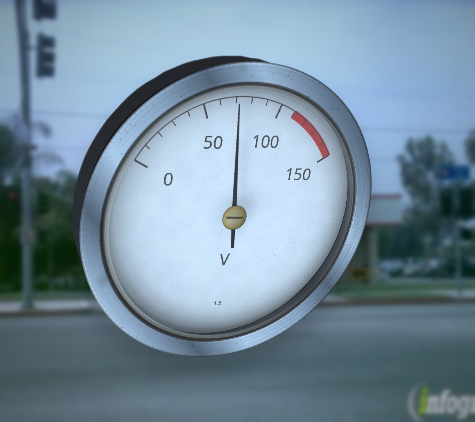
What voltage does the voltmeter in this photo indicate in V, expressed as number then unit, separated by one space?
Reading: 70 V
